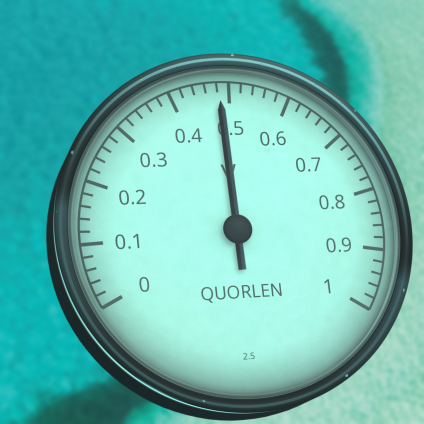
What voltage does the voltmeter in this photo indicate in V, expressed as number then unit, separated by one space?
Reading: 0.48 V
